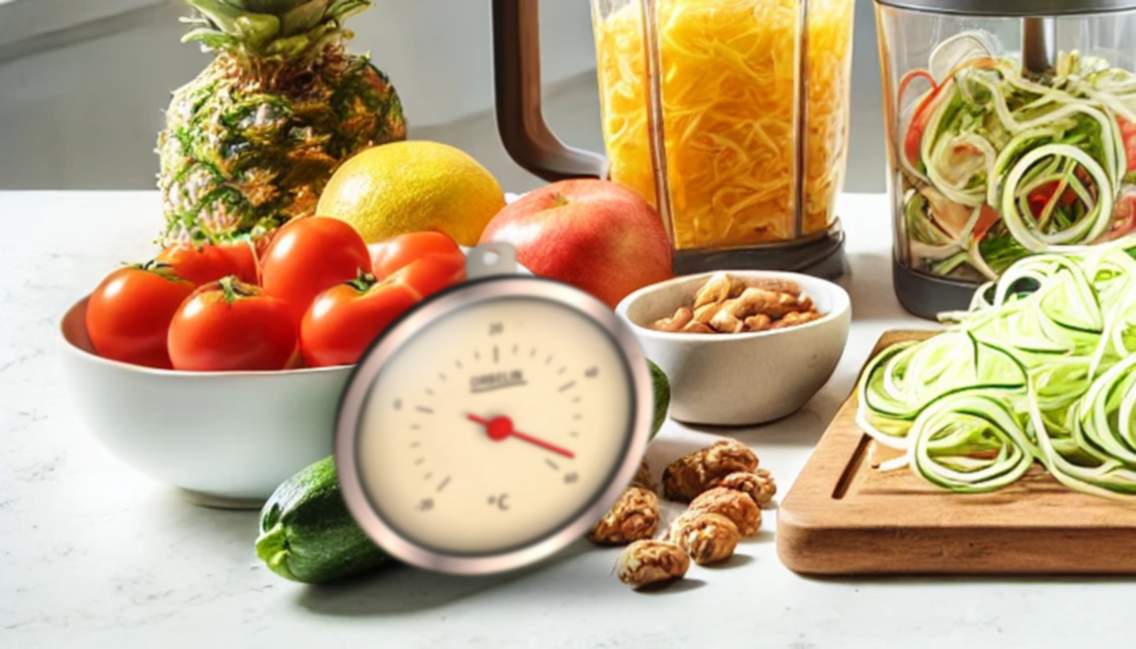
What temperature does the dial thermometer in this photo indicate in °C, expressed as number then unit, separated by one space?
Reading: 56 °C
